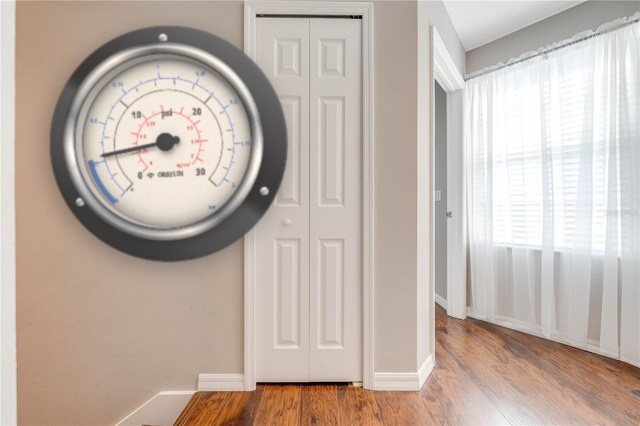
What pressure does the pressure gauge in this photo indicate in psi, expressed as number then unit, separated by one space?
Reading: 4 psi
